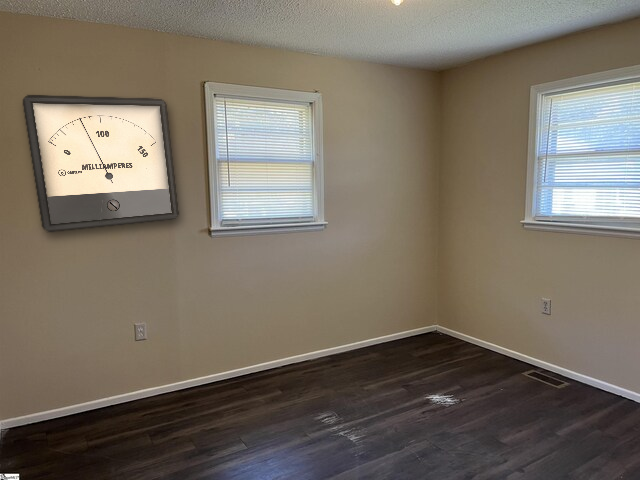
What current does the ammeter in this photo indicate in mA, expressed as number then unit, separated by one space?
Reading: 80 mA
